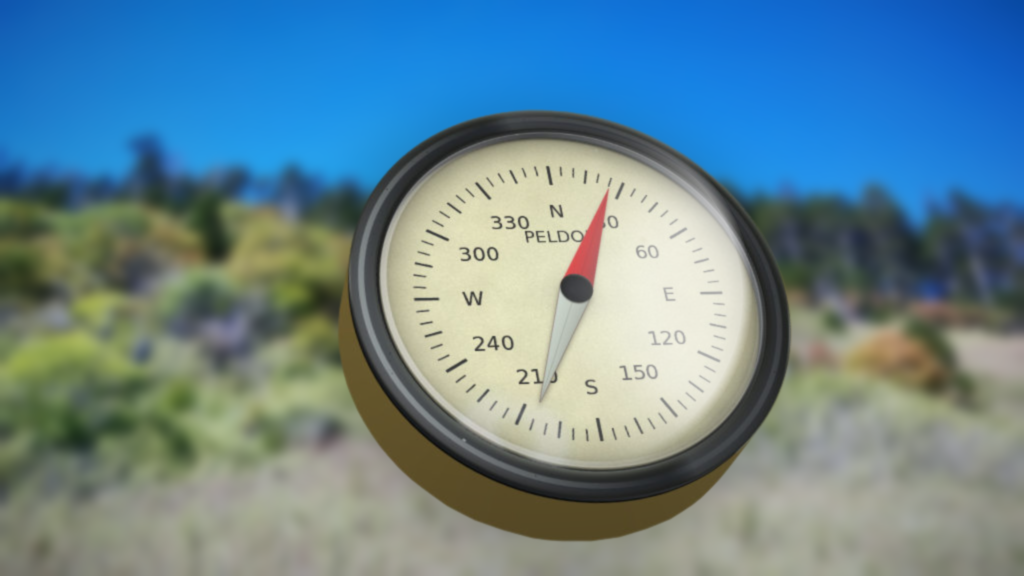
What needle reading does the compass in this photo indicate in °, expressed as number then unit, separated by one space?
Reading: 25 °
